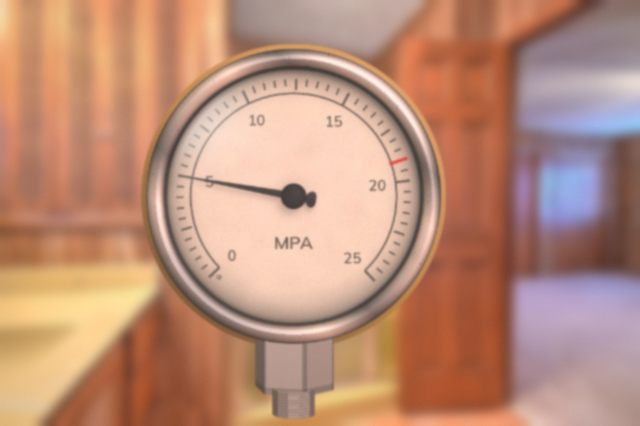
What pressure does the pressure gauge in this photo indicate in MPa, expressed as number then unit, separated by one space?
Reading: 5 MPa
